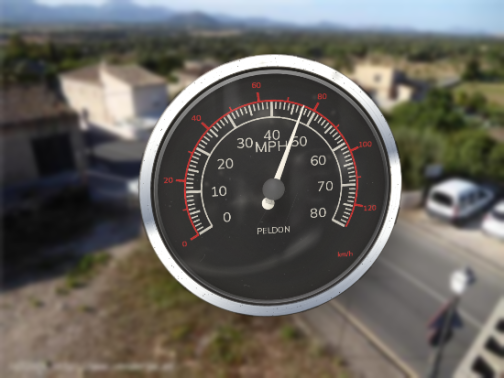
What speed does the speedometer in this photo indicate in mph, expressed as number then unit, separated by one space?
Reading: 47 mph
